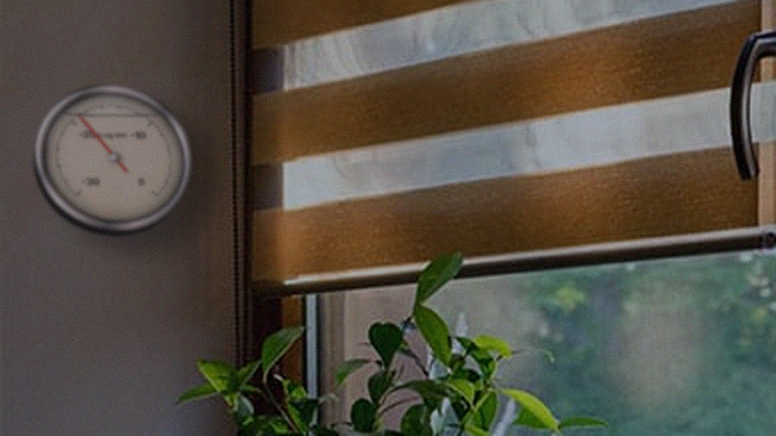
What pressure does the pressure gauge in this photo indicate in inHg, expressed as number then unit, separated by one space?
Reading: -19 inHg
